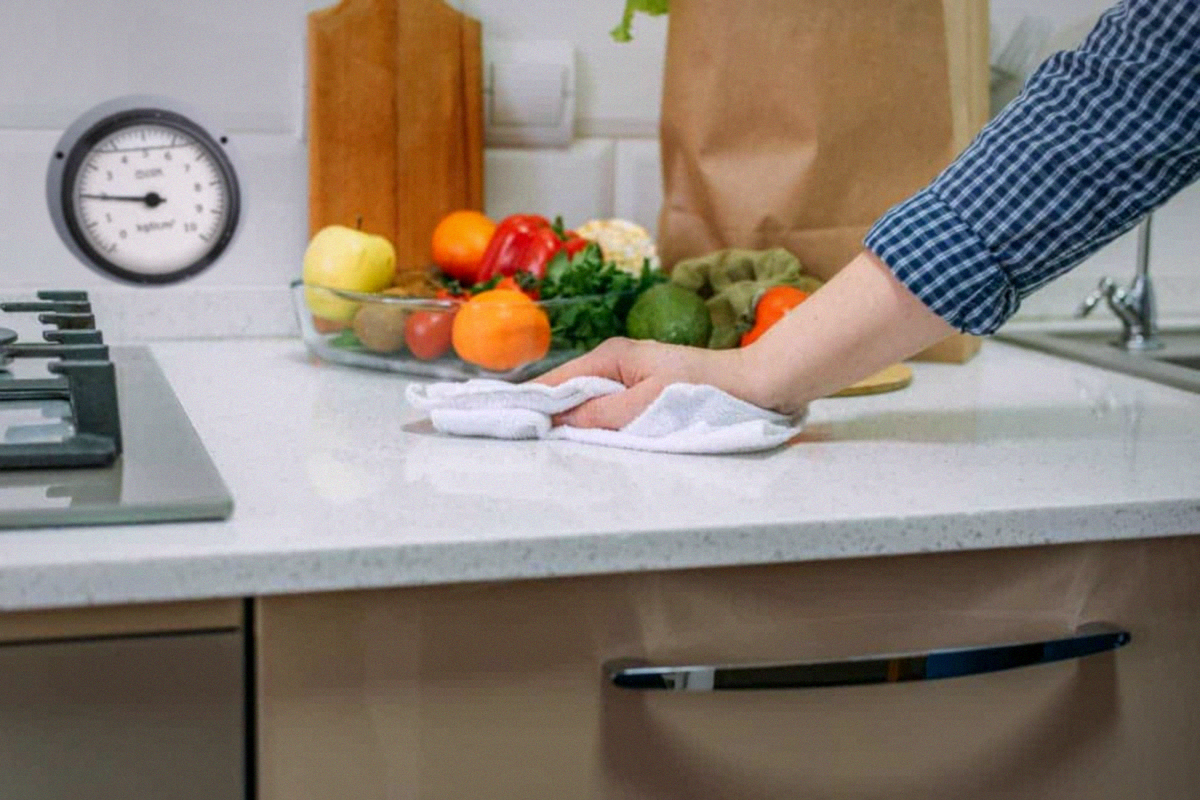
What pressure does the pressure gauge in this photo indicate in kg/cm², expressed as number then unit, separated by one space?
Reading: 2 kg/cm²
